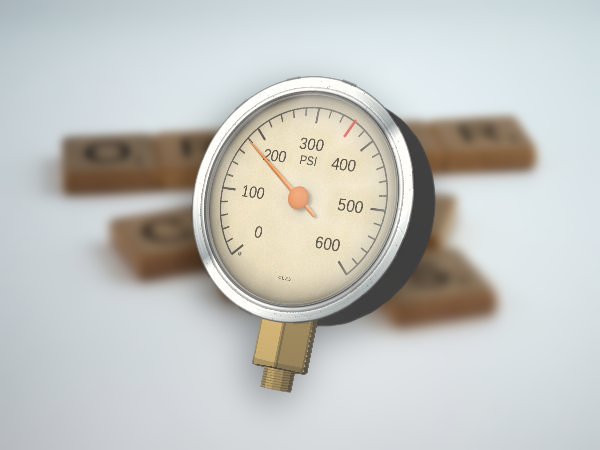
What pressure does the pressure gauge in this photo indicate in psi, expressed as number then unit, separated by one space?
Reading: 180 psi
